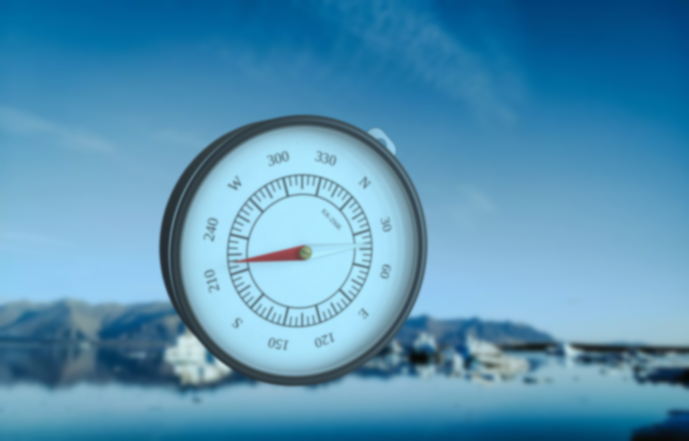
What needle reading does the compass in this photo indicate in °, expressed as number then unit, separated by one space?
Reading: 220 °
